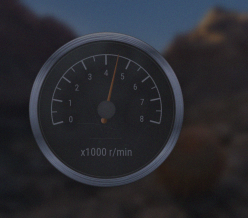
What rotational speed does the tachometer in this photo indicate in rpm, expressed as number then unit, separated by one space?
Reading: 4500 rpm
